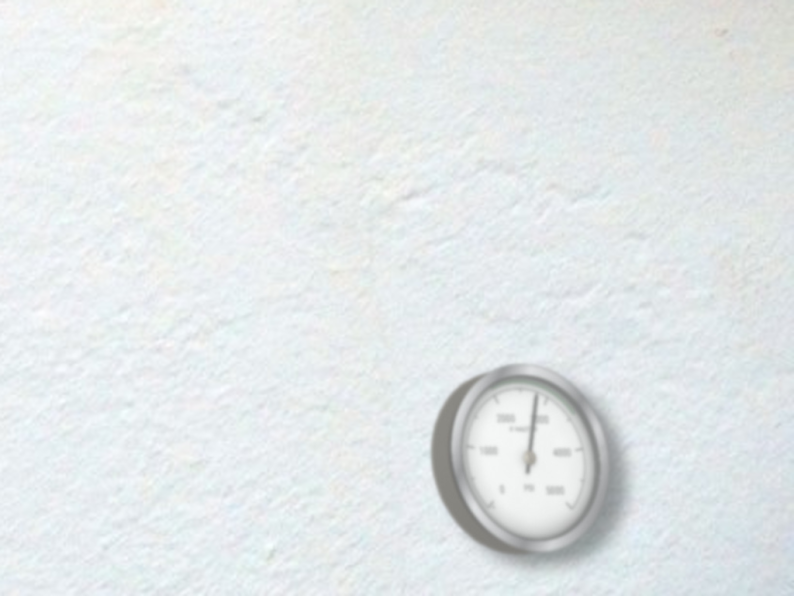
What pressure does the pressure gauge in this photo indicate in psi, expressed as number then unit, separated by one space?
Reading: 2750 psi
